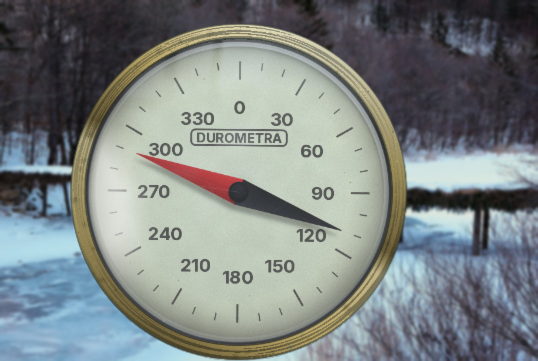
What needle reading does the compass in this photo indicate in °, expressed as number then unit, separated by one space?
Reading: 290 °
